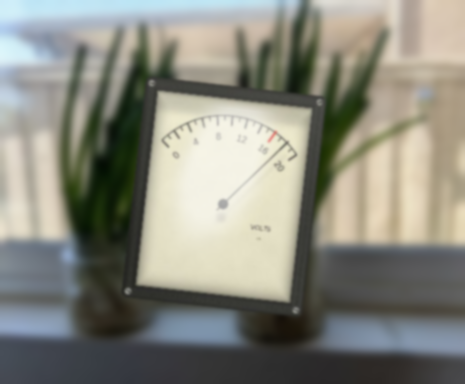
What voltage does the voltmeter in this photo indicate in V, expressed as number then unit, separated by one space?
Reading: 18 V
